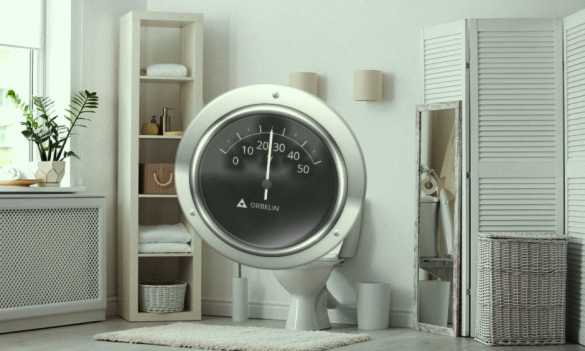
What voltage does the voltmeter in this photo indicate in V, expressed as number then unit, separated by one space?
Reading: 25 V
